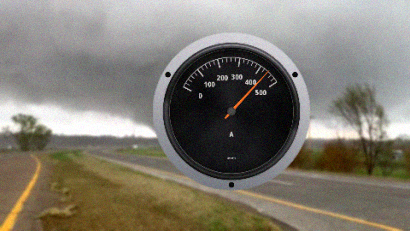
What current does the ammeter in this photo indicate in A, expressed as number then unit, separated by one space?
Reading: 440 A
